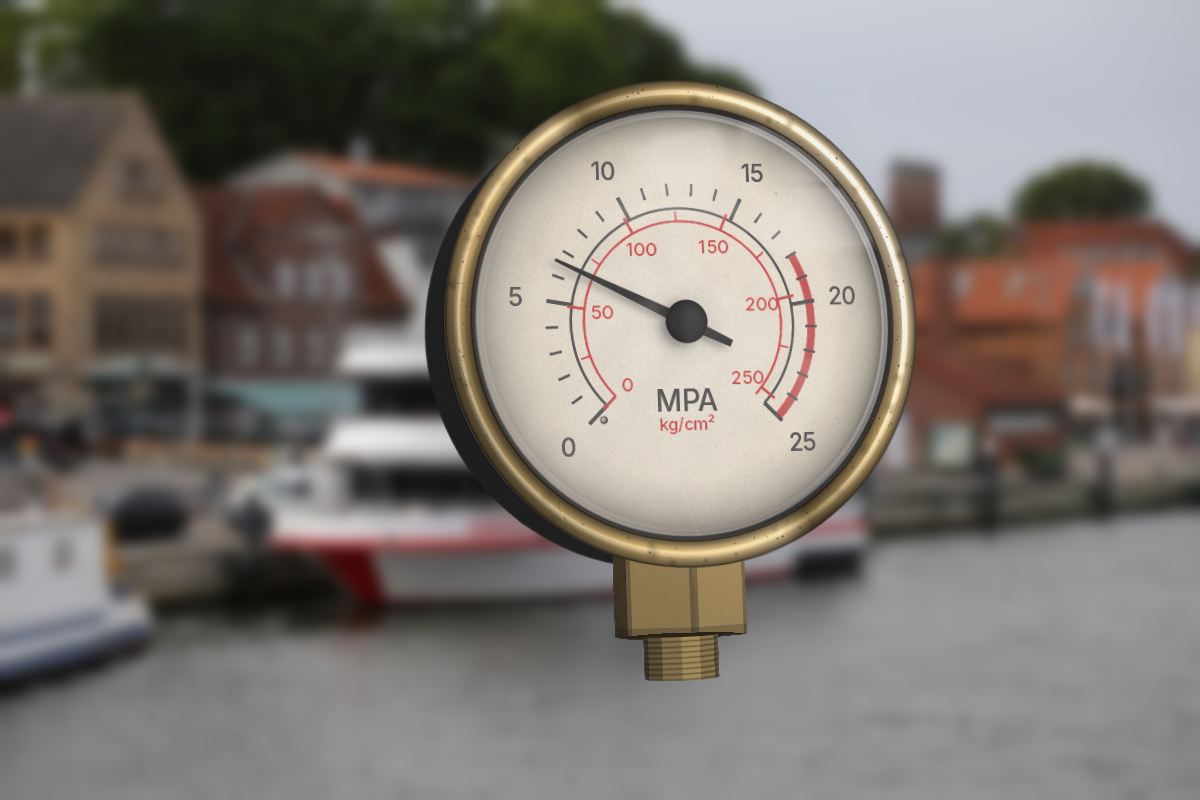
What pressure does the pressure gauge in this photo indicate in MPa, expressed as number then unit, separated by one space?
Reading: 6.5 MPa
